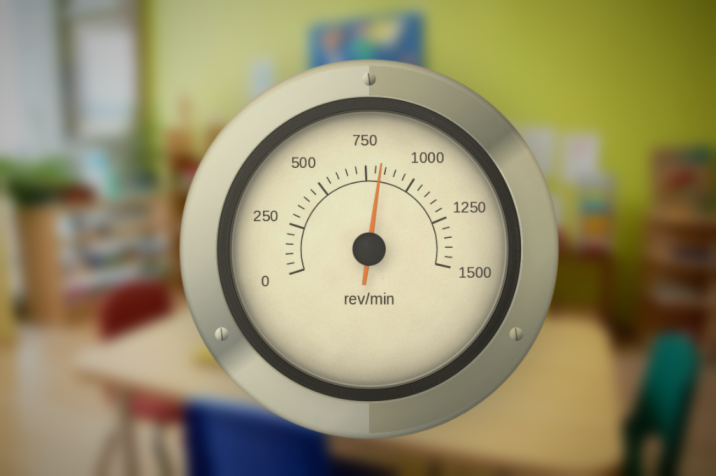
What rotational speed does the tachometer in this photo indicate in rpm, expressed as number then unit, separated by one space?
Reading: 825 rpm
